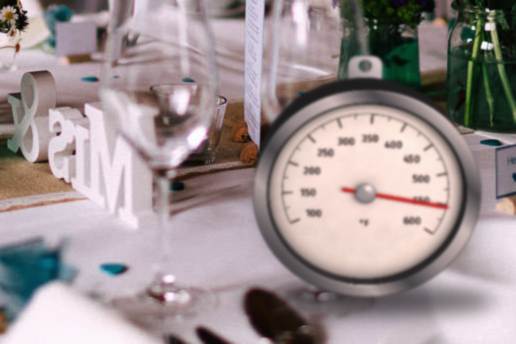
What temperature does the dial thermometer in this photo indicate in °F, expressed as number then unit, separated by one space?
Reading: 550 °F
